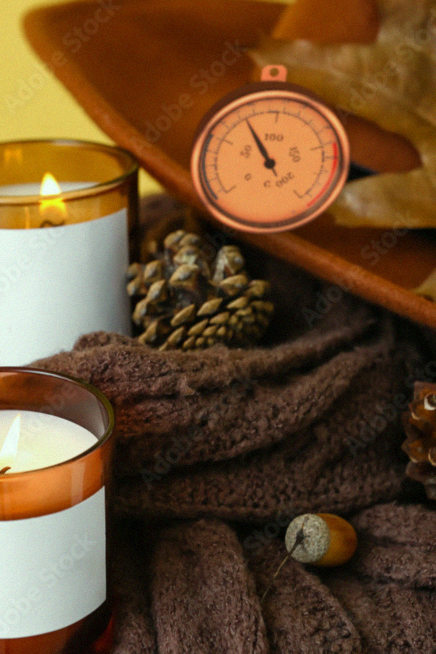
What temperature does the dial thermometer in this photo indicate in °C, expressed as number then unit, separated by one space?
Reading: 75 °C
